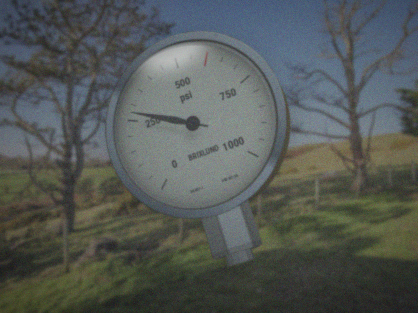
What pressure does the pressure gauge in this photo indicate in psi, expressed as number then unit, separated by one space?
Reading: 275 psi
